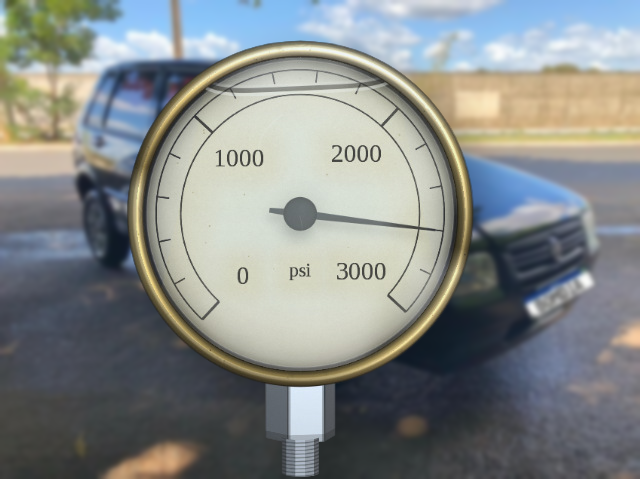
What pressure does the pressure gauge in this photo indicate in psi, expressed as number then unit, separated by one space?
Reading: 2600 psi
